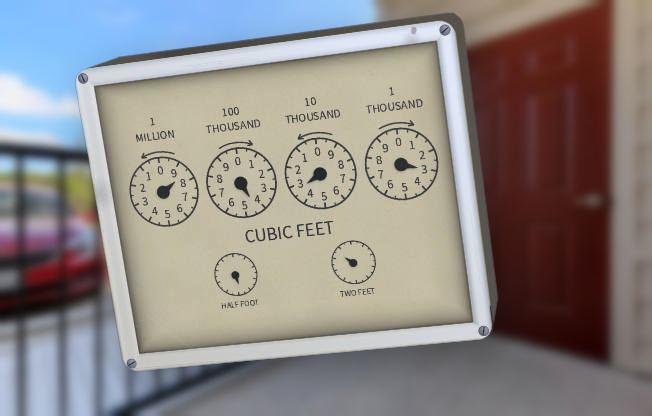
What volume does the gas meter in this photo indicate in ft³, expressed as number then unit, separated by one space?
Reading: 843300 ft³
